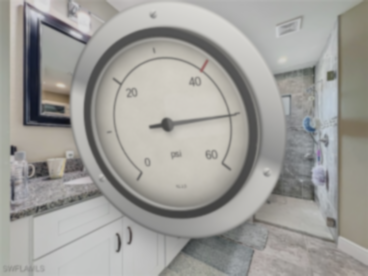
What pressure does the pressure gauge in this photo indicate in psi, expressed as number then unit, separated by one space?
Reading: 50 psi
